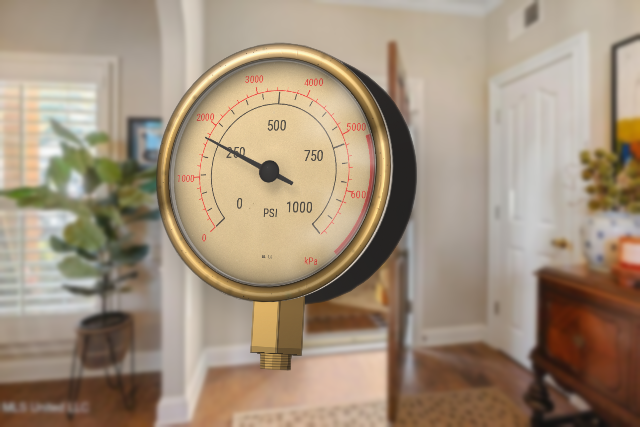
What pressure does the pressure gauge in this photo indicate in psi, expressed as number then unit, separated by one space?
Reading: 250 psi
